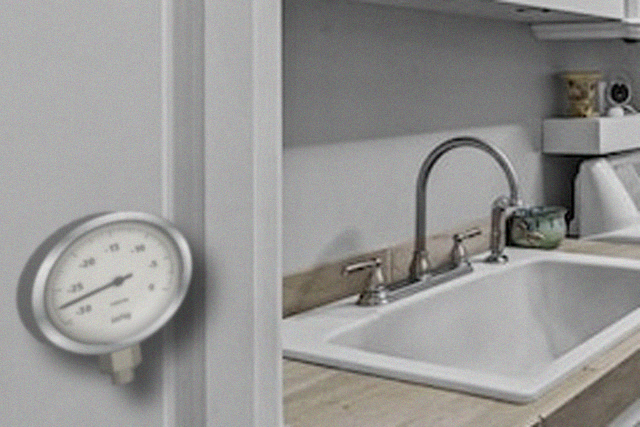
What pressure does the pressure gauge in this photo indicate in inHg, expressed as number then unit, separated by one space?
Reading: -27.5 inHg
